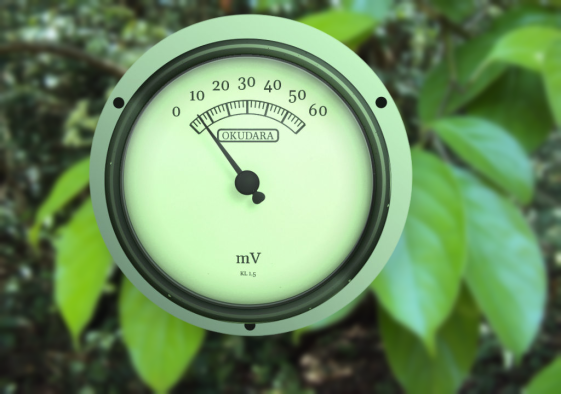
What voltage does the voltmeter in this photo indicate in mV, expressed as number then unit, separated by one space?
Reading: 6 mV
